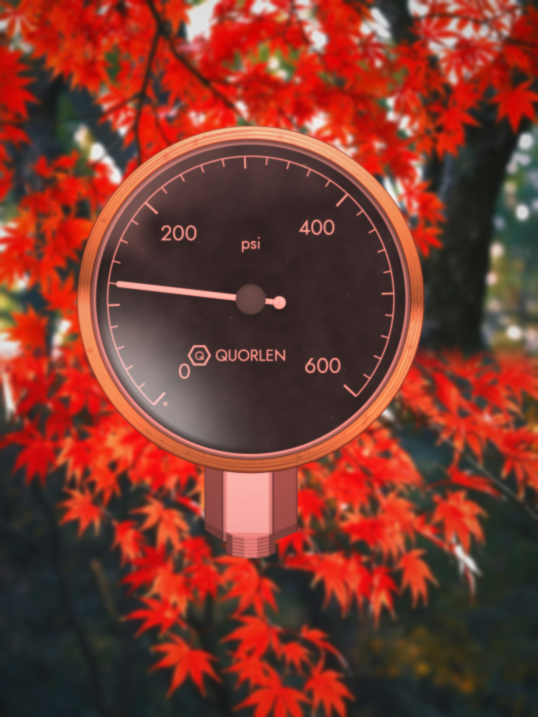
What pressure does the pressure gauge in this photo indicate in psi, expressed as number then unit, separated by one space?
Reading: 120 psi
